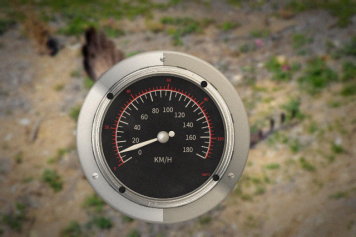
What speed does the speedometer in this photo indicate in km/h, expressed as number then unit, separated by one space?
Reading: 10 km/h
